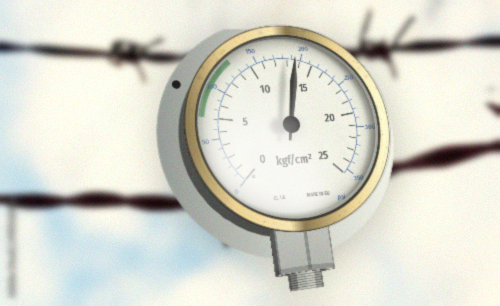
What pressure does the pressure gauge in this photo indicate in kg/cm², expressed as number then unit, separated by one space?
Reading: 13.5 kg/cm²
